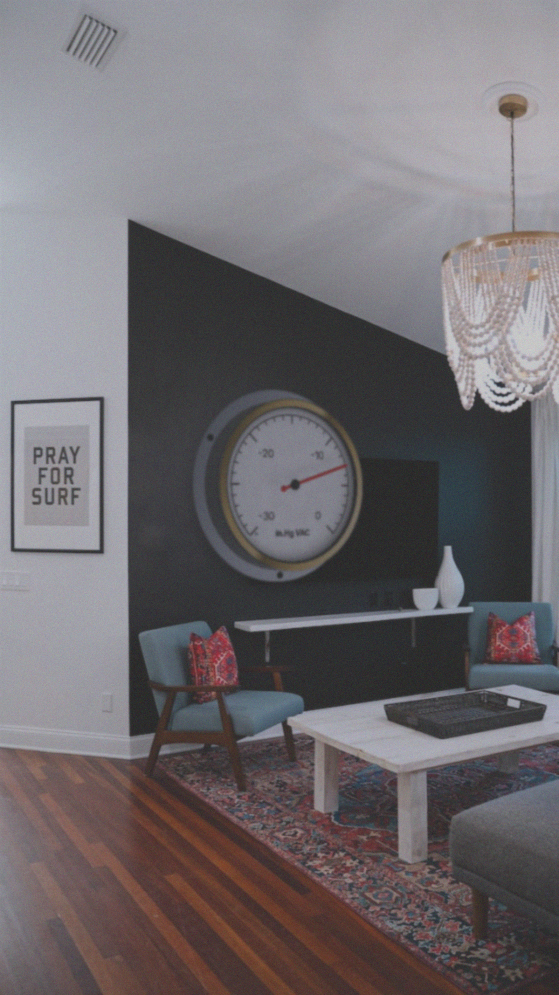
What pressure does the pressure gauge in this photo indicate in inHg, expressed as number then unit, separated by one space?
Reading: -7 inHg
